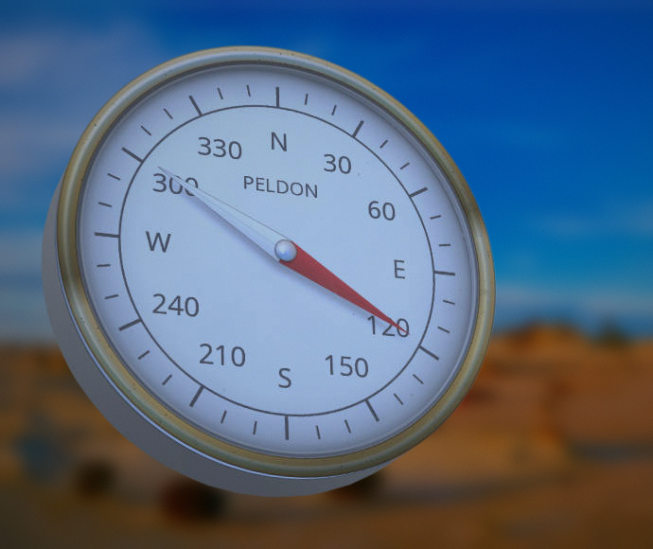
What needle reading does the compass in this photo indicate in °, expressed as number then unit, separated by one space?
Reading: 120 °
